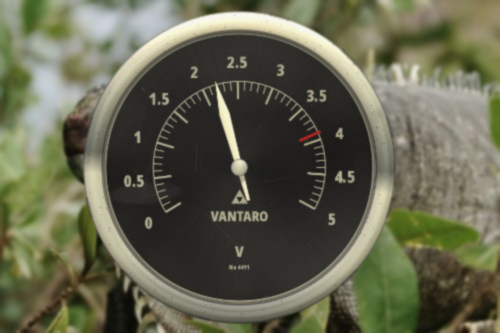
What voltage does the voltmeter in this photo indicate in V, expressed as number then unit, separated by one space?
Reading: 2.2 V
